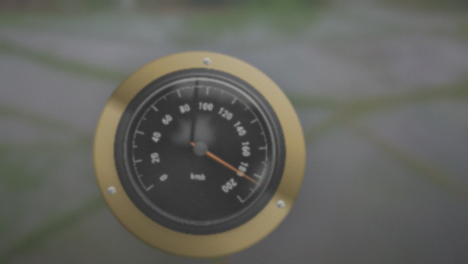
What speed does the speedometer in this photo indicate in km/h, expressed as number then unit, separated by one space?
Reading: 185 km/h
